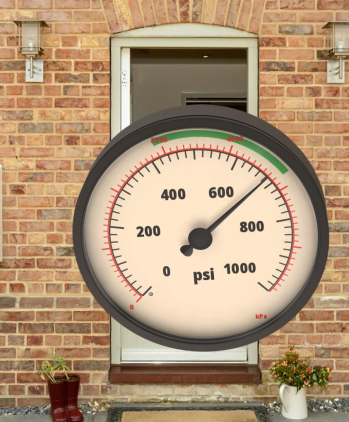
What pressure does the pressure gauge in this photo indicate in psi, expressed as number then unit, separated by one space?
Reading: 680 psi
